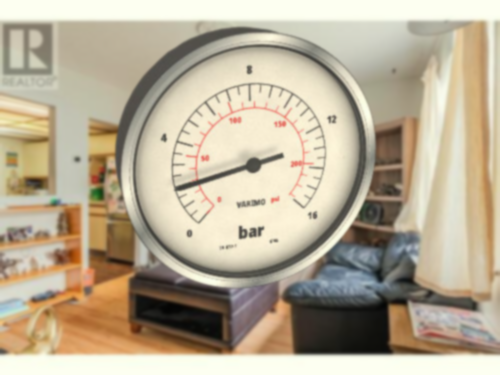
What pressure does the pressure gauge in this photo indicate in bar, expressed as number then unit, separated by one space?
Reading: 2 bar
